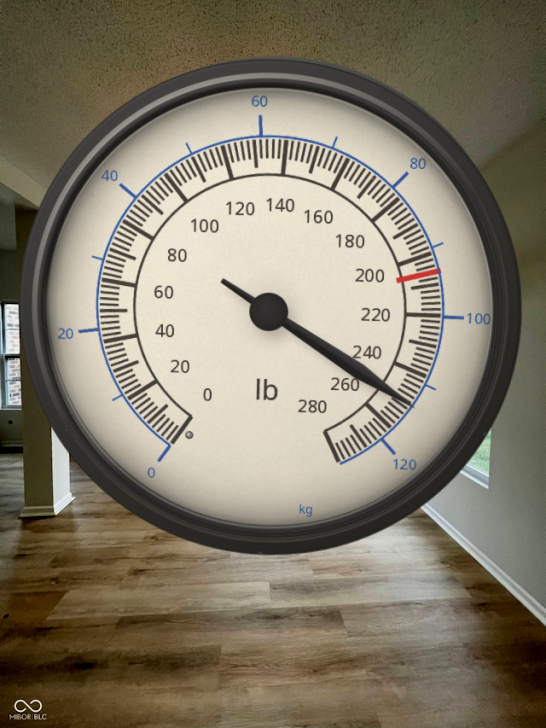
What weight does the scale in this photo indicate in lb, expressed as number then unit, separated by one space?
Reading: 250 lb
